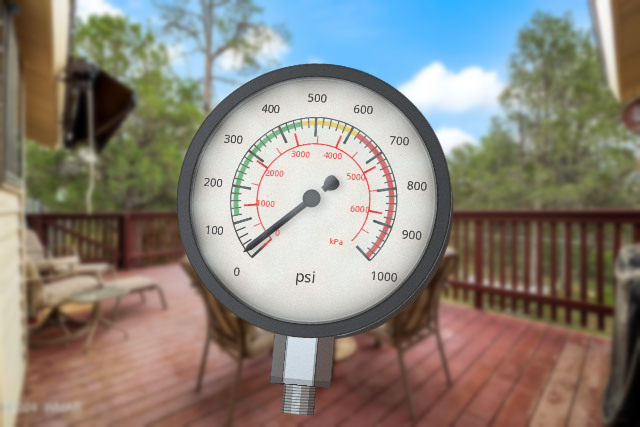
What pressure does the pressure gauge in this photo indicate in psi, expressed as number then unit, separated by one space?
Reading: 20 psi
